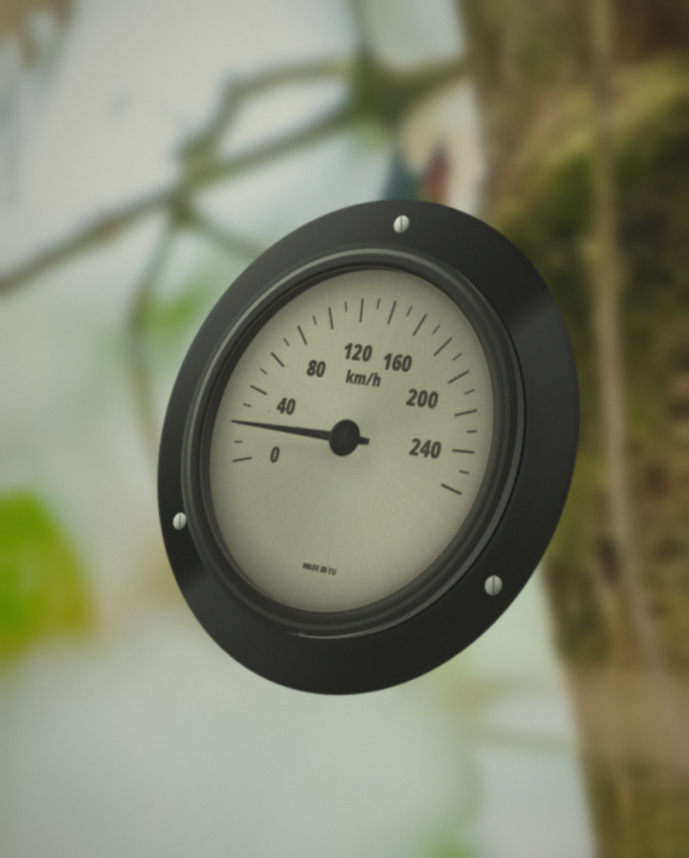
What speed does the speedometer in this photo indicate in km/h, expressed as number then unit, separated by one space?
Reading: 20 km/h
